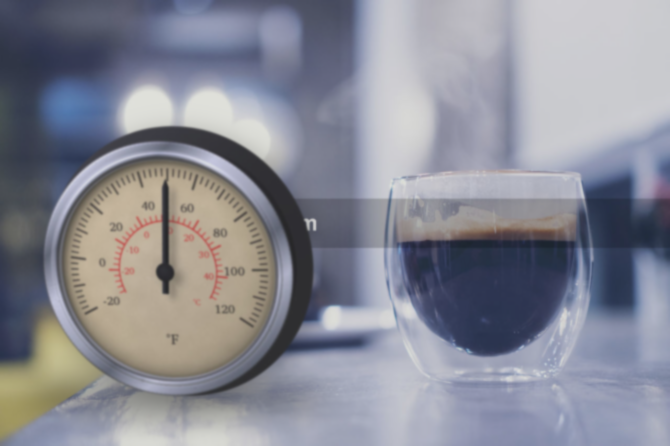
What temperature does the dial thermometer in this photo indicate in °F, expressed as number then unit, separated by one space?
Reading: 50 °F
